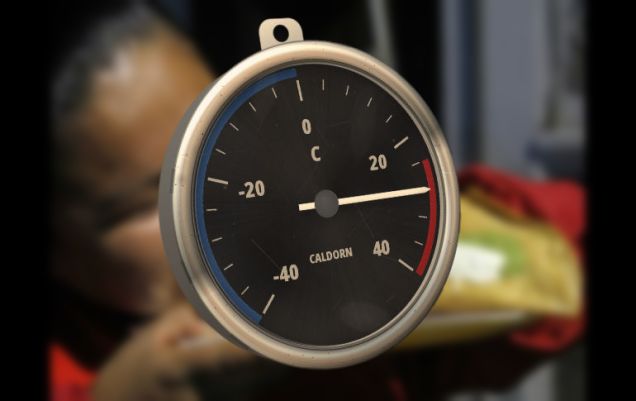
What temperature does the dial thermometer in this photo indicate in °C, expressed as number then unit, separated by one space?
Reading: 28 °C
